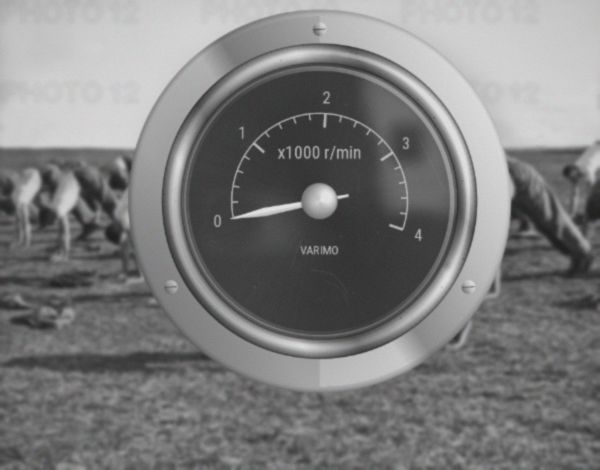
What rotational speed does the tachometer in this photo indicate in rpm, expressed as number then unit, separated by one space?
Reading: 0 rpm
